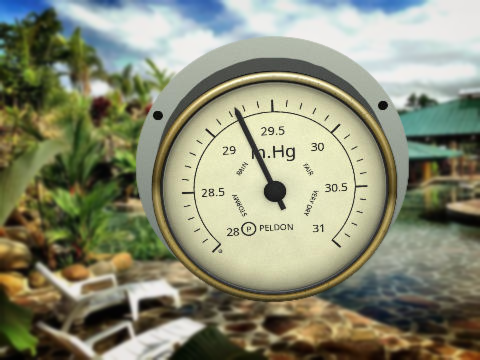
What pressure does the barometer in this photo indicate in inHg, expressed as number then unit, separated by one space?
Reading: 29.25 inHg
